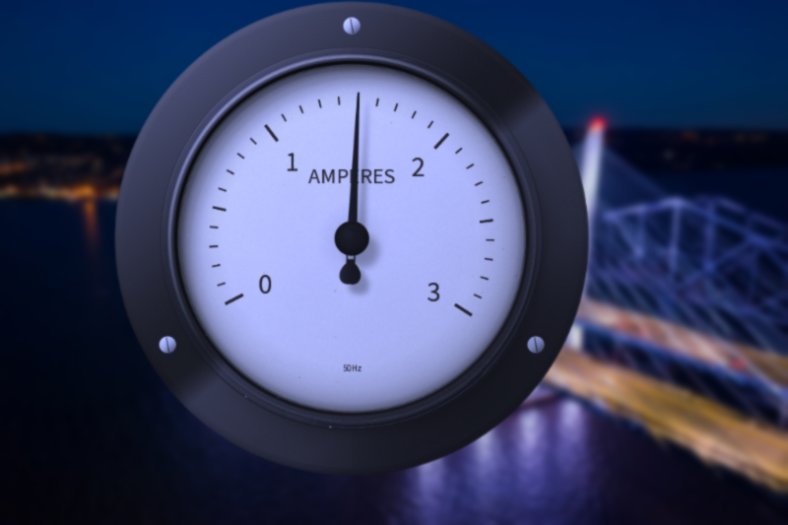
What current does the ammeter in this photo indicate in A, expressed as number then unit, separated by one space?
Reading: 1.5 A
